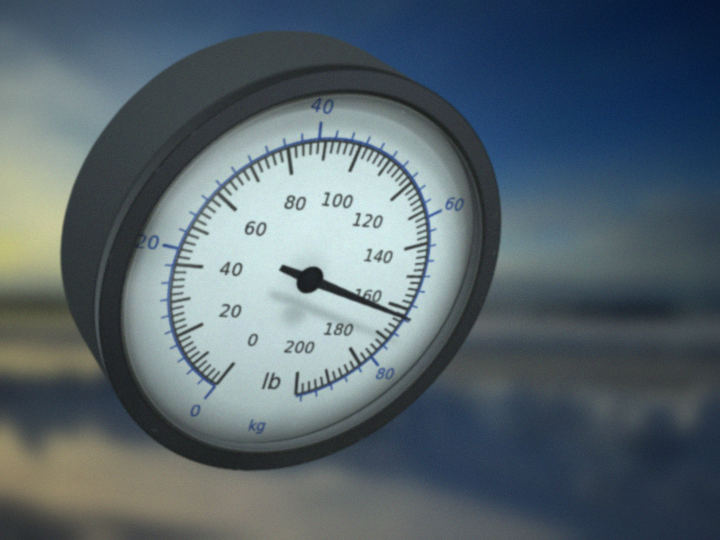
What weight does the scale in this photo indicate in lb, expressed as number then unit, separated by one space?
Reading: 162 lb
